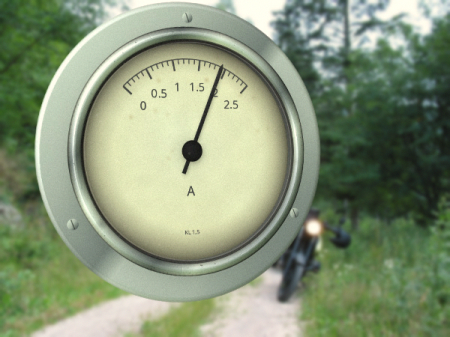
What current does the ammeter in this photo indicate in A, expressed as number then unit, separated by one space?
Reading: 1.9 A
